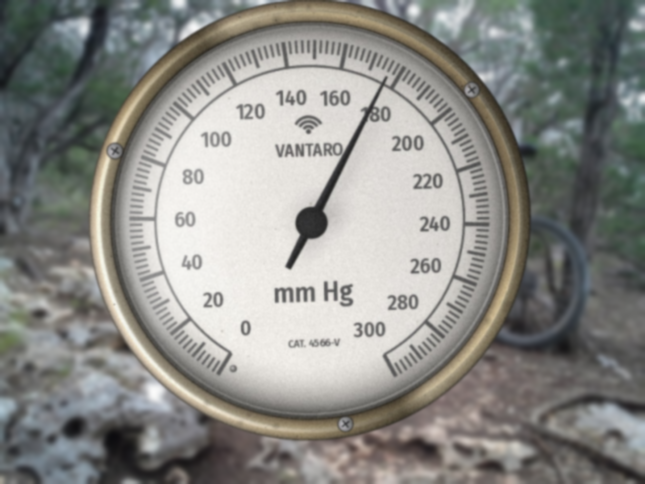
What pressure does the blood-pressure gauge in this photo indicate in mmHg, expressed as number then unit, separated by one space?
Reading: 176 mmHg
